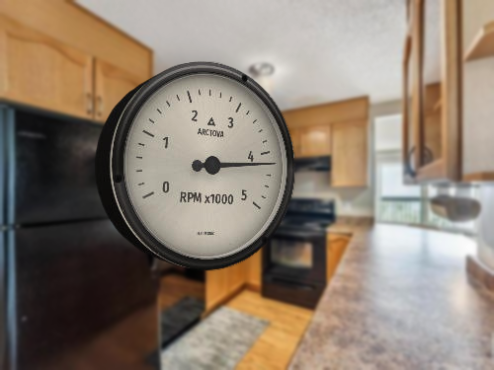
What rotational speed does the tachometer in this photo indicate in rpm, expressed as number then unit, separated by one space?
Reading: 4200 rpm
